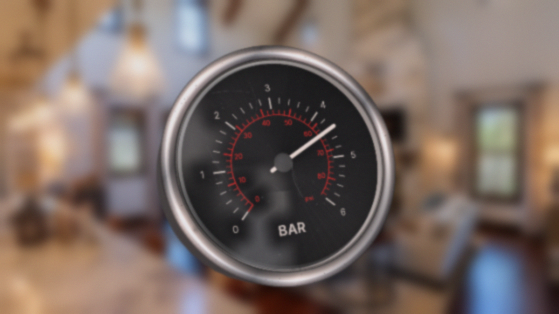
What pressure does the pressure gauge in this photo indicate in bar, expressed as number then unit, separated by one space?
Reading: 4.4 bar
